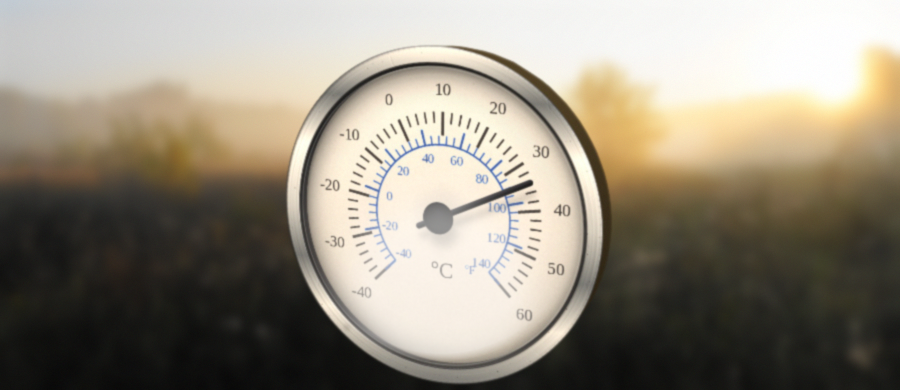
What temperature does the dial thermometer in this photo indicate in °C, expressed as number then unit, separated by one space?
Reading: 34 °C
